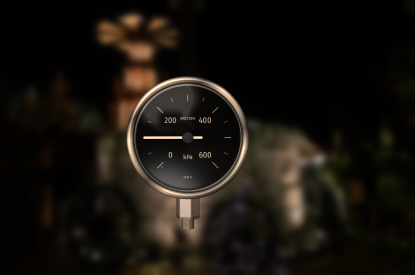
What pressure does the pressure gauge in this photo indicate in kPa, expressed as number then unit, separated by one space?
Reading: 100 kPa
